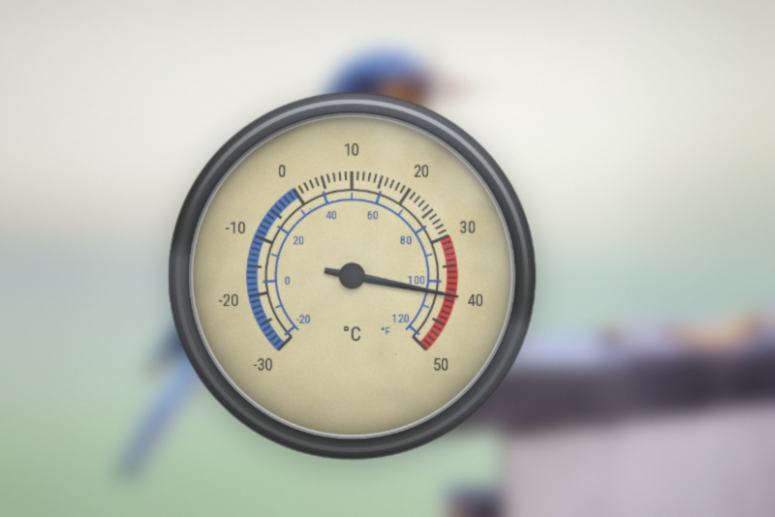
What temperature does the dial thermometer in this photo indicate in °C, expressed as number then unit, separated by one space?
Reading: 40 °C
